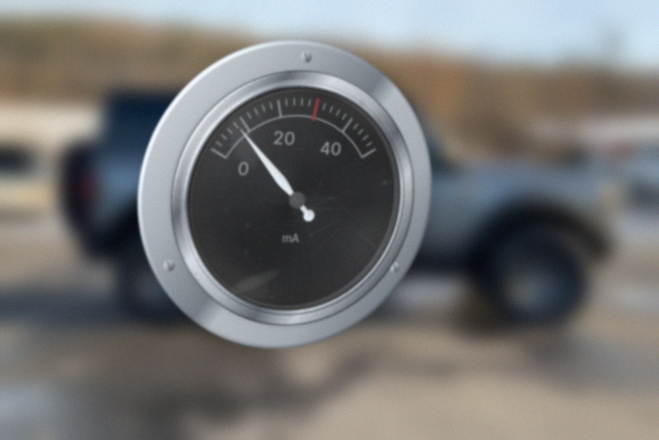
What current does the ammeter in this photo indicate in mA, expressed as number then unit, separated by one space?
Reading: 8 mA
